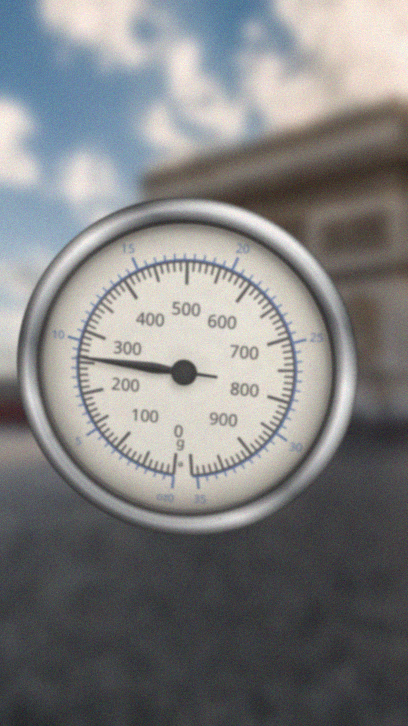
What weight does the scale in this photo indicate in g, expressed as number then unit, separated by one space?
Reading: 260 g
